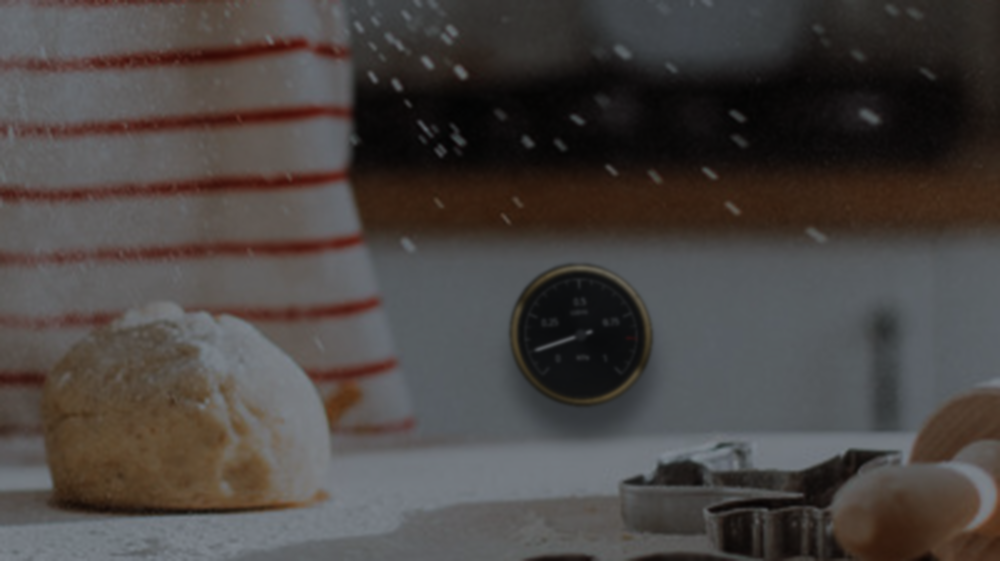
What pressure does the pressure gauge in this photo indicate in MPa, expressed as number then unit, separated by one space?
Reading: 0.1 MPa
